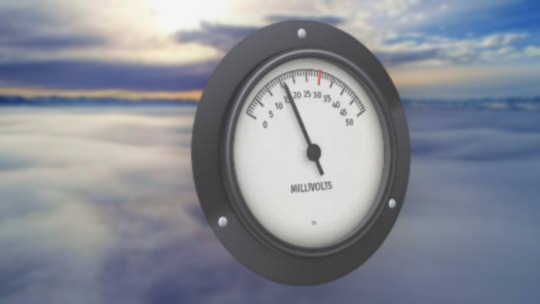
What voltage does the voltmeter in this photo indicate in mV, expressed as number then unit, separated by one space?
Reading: 15 mV
